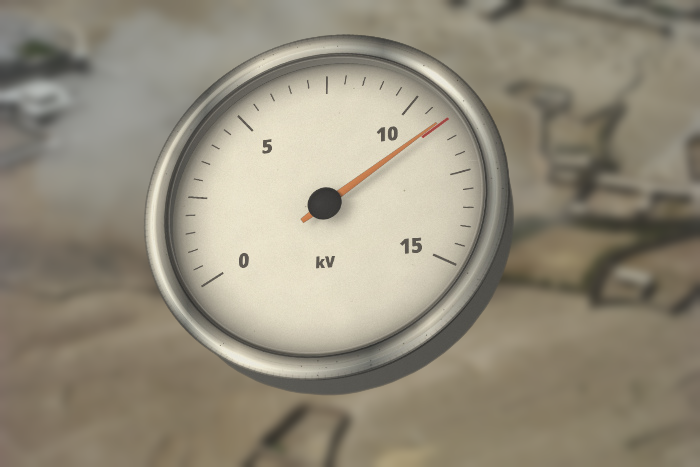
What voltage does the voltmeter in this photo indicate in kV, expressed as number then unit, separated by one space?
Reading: 11 kV
